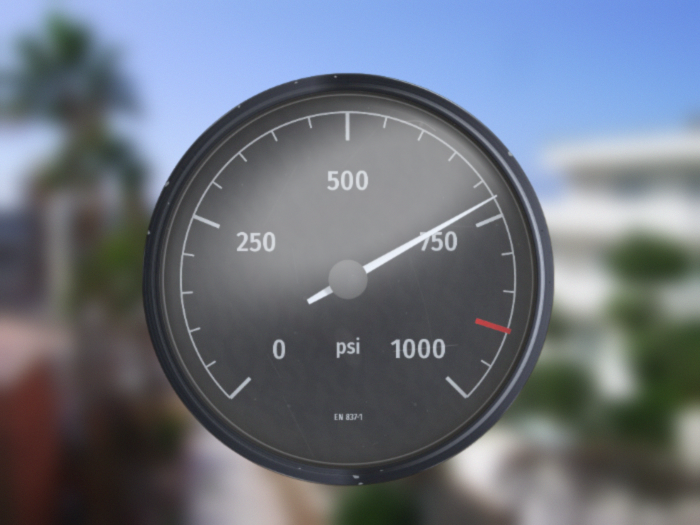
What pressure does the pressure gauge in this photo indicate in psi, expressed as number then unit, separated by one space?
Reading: 725 psi
